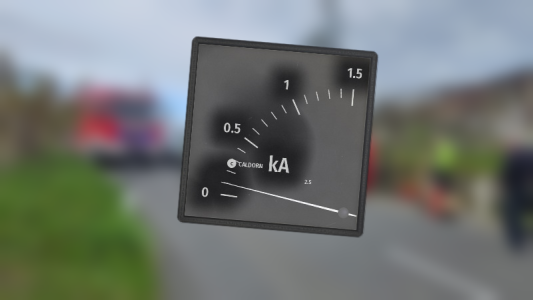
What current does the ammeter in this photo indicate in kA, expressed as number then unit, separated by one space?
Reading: 0.1 kA
